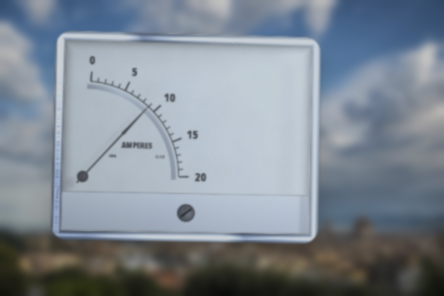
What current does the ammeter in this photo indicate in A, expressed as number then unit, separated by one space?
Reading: 9 A
